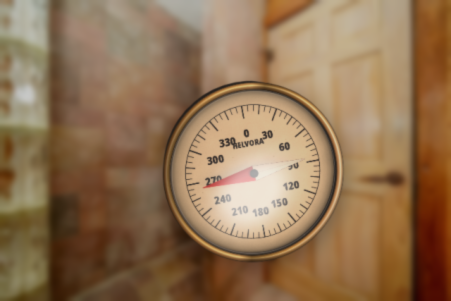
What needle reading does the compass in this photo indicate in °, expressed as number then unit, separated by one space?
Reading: 265 °
